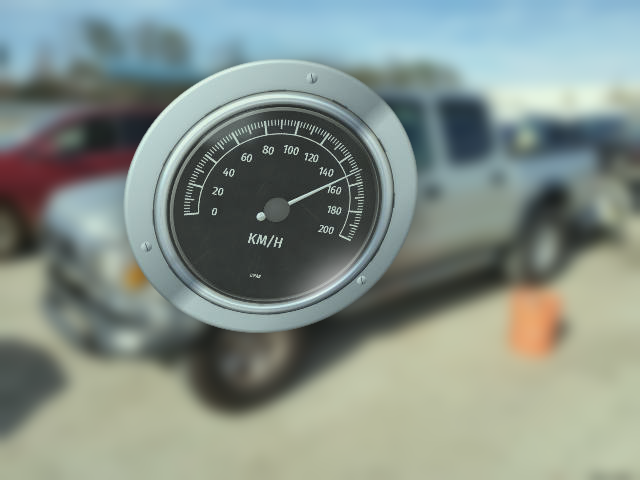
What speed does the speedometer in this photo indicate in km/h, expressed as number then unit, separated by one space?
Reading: 150 km/h
